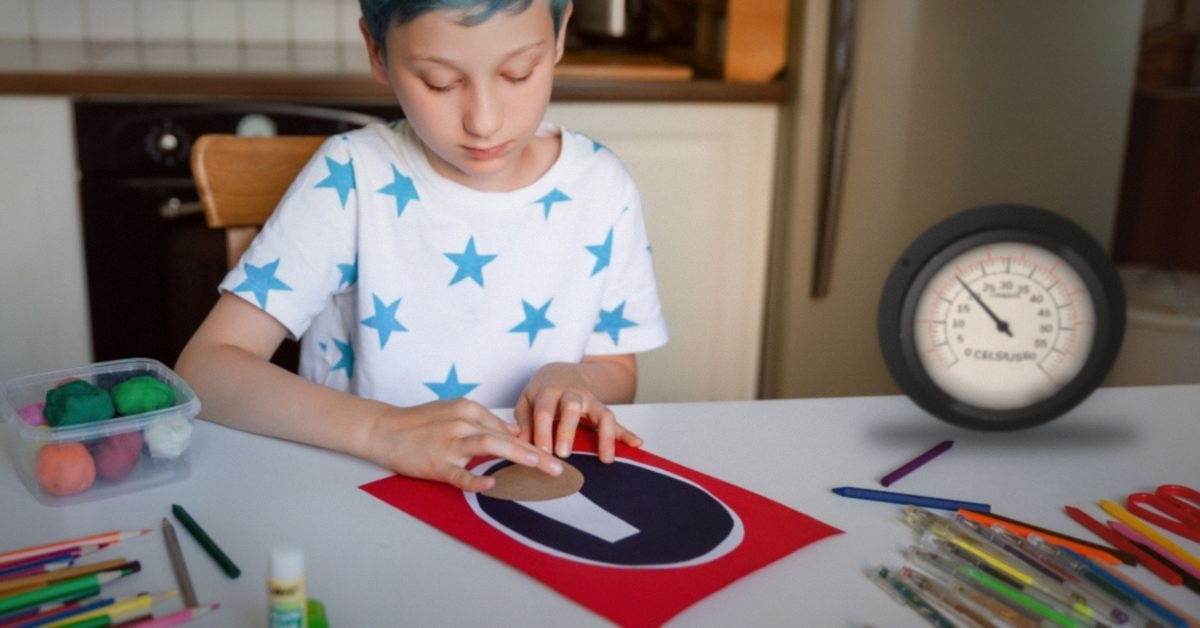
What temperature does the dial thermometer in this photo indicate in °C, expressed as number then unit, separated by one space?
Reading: 20 °C
